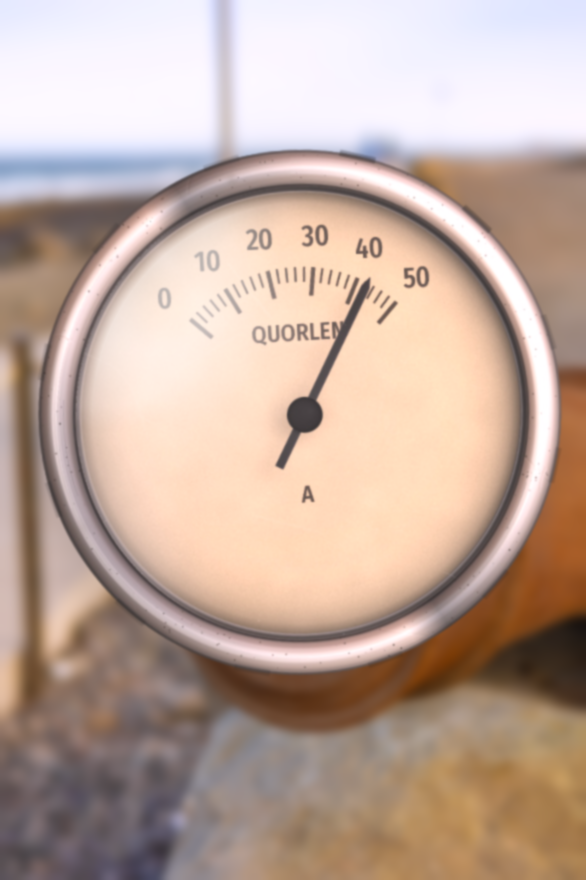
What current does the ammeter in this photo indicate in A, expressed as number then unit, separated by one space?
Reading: 42 A
